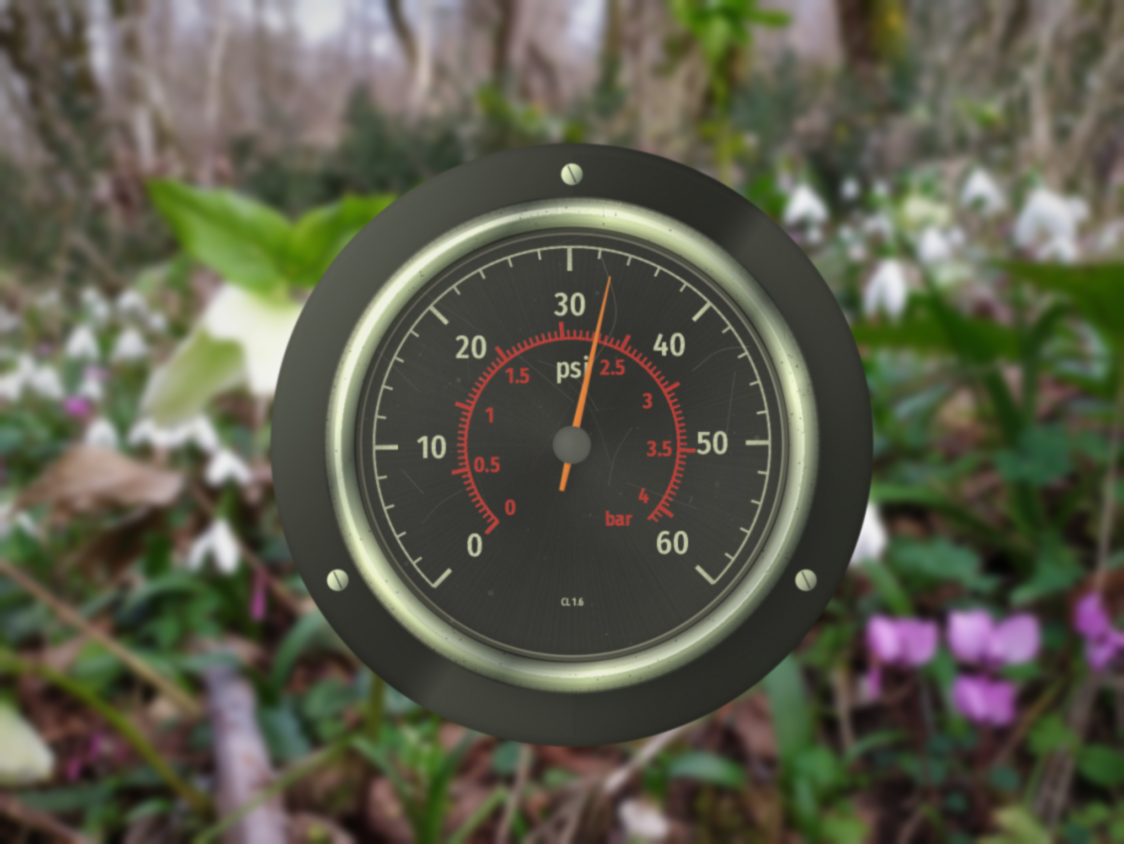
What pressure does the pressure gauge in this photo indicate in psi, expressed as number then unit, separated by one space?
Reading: 33 psi
